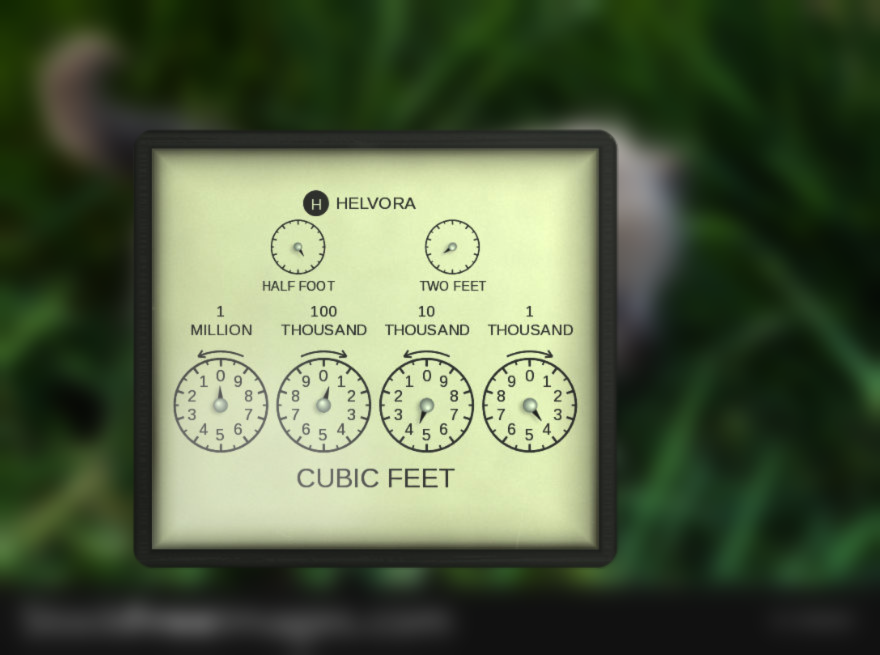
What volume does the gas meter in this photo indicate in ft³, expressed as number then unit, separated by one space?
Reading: 4400 ft³
